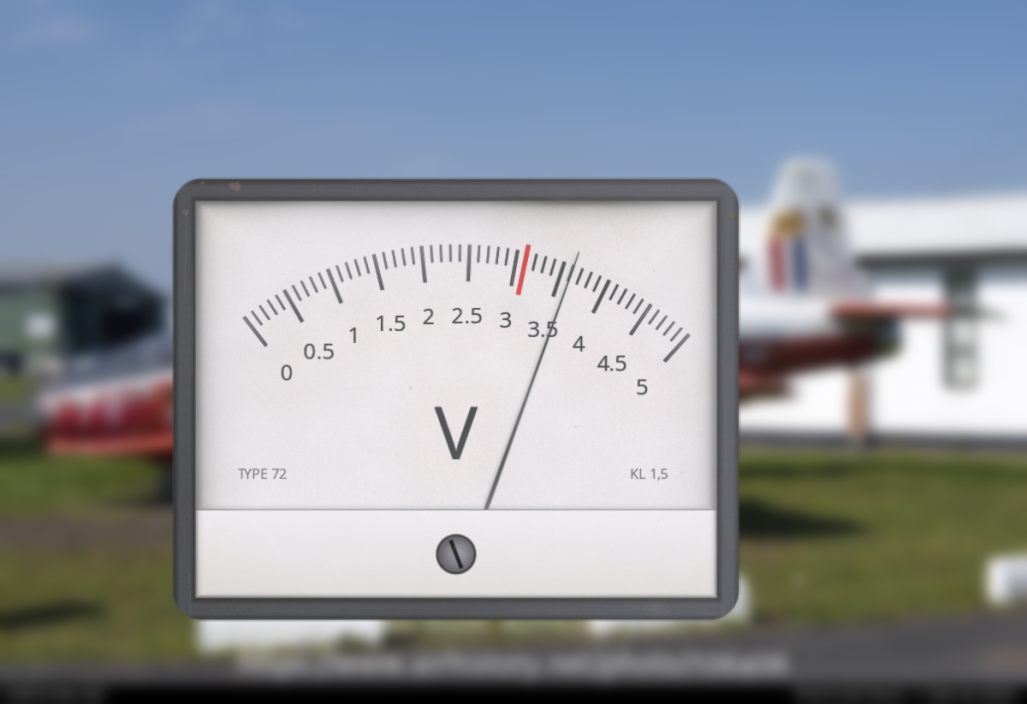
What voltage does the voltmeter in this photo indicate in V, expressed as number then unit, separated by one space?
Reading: 3.6 V
